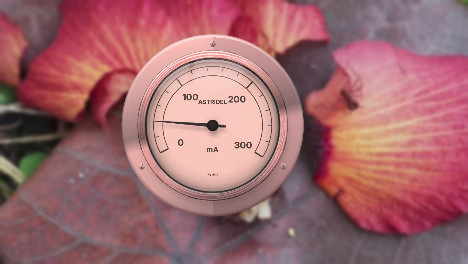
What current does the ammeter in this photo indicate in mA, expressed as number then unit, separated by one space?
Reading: 40 mA
